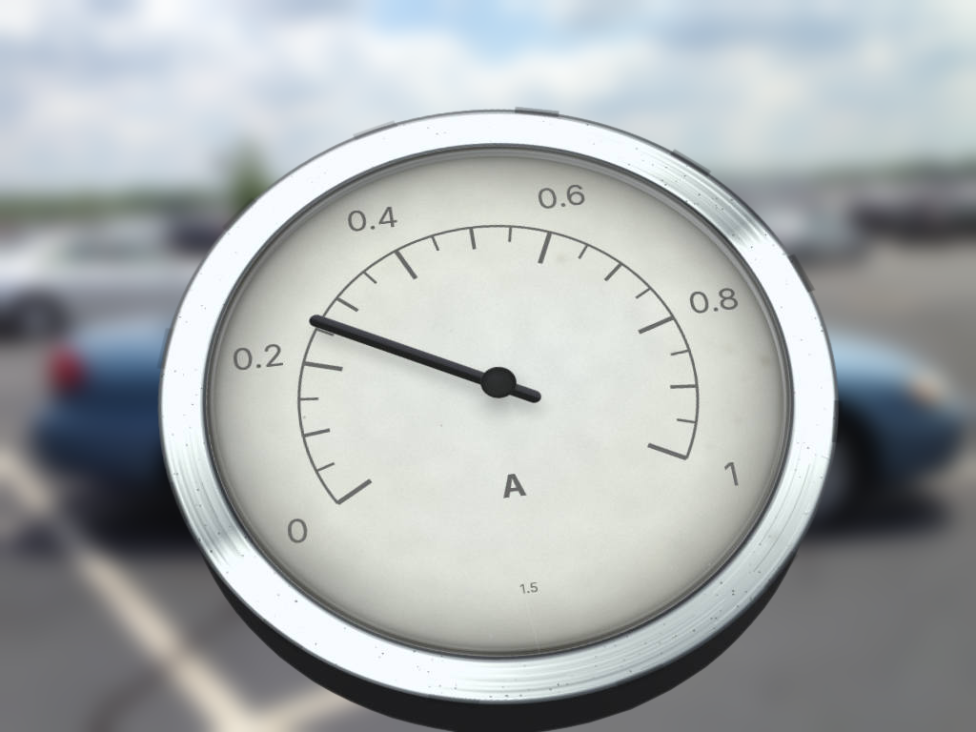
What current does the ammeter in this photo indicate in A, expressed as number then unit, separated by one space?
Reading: 0.25 A
